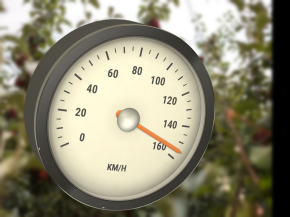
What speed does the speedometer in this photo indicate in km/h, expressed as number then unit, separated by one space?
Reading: 155 km/h
